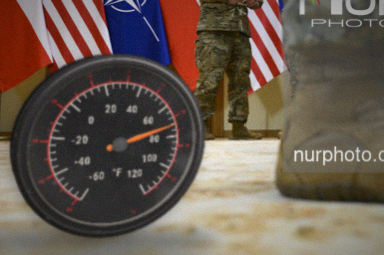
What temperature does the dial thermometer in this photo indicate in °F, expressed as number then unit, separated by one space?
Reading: 72 °F
